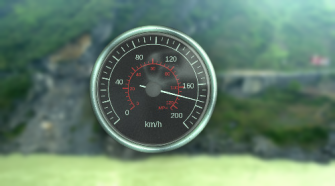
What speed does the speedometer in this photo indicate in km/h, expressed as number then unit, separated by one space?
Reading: 175 km/h
